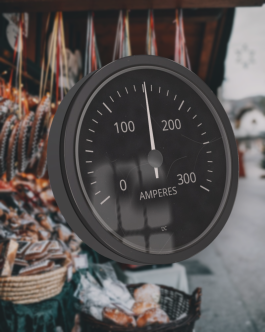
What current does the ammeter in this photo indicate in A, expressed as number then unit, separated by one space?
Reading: 150 A
